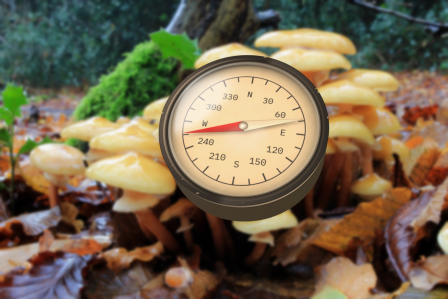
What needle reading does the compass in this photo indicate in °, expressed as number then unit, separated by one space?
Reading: 255 °
